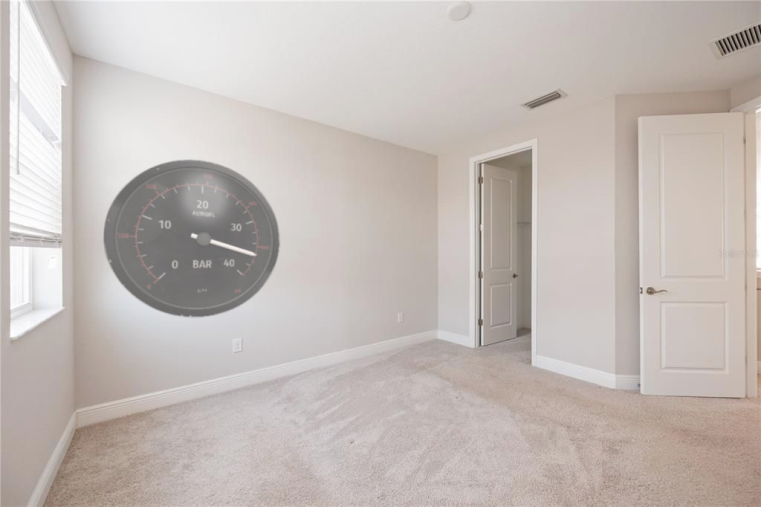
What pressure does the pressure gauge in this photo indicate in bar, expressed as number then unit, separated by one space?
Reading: 36 bar
